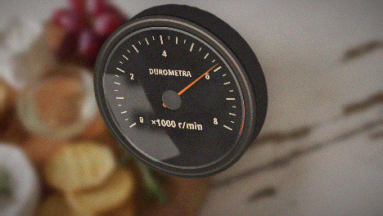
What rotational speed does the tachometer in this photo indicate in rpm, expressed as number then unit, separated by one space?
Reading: 5875 rpm
